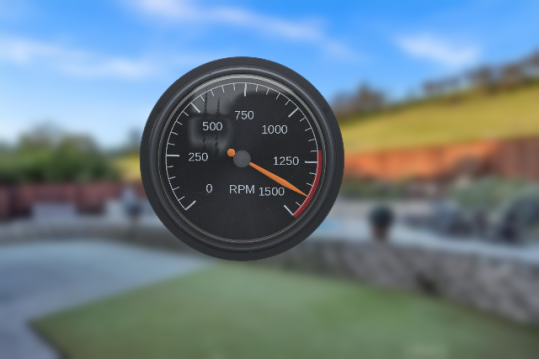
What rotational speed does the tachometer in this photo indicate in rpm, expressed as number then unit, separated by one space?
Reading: 1400 rpm
